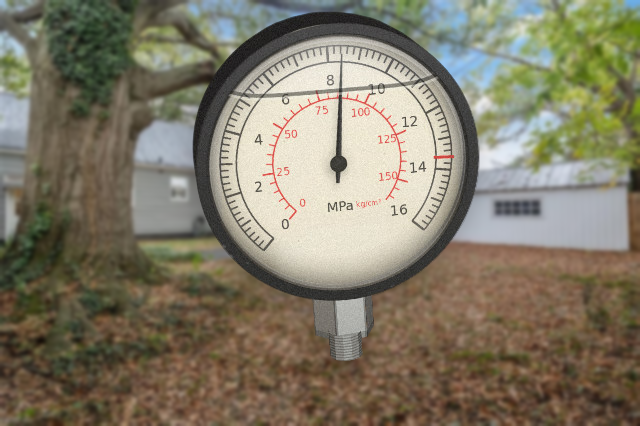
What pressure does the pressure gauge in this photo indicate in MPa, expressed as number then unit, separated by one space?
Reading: 8.4 MPa
